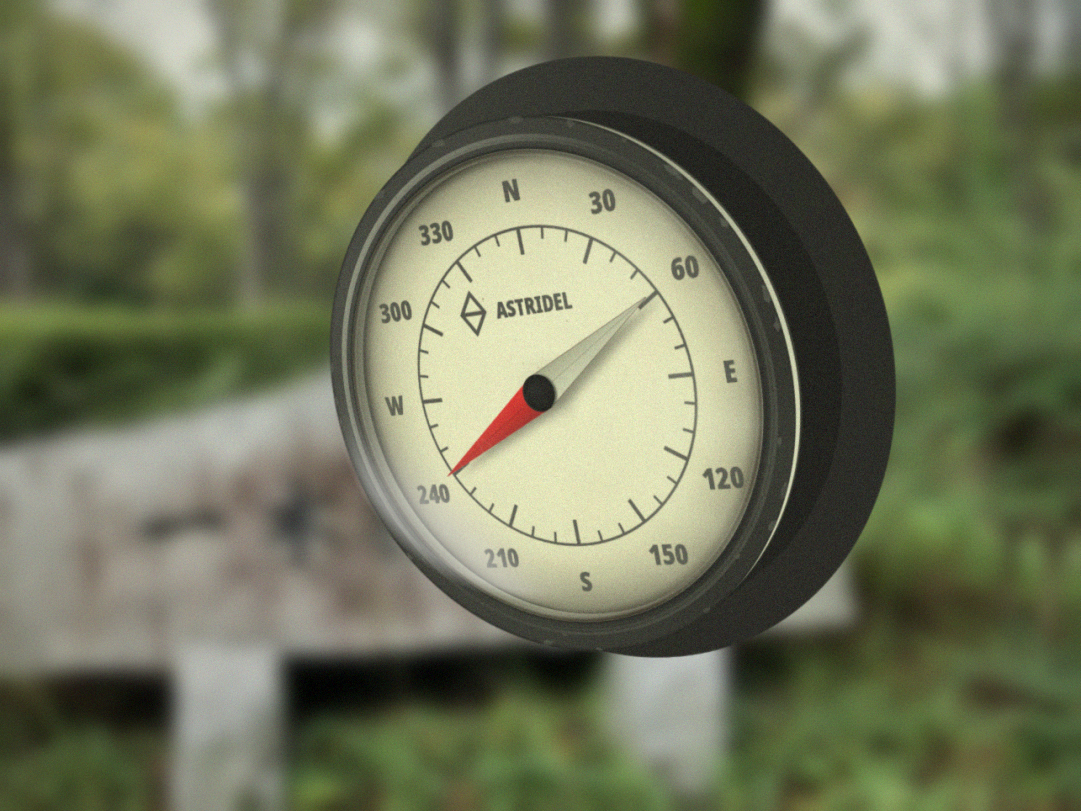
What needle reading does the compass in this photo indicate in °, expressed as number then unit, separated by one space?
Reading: 240 °
